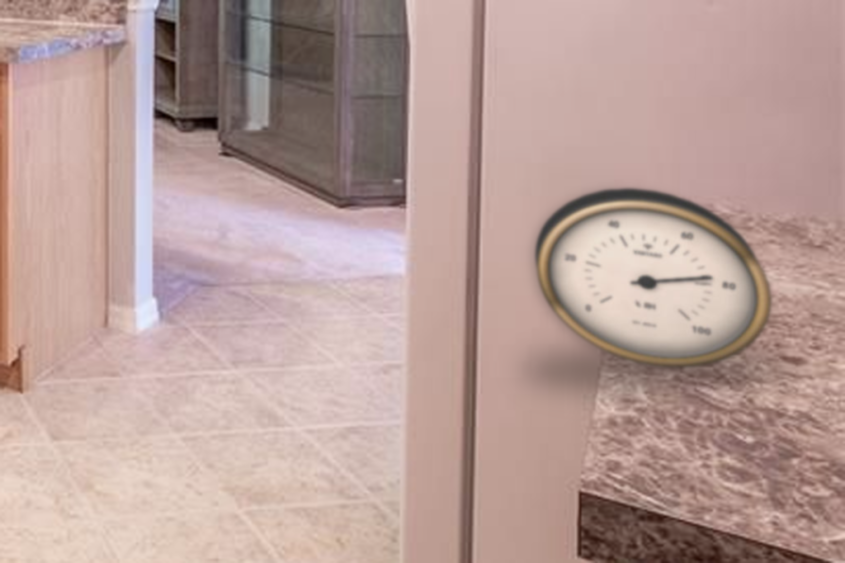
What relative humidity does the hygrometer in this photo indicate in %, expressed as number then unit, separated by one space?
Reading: 76 %
